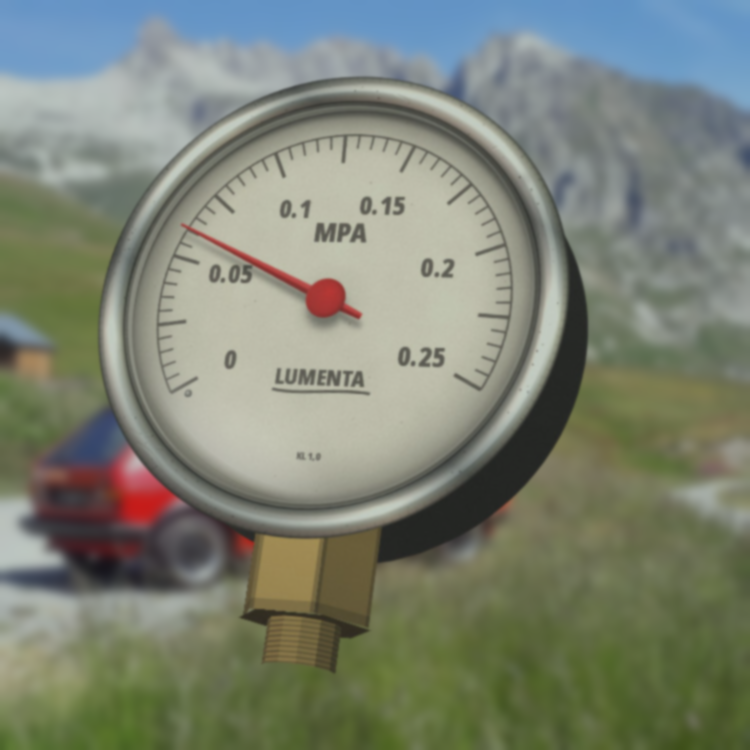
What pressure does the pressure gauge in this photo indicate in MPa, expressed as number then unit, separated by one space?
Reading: 0.06 MPa
